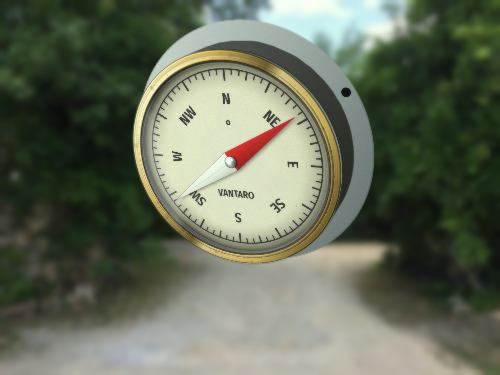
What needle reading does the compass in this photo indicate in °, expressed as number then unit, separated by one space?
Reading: 55 °
